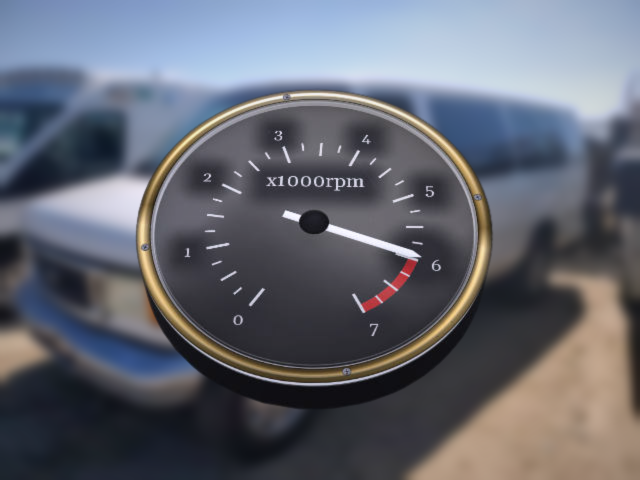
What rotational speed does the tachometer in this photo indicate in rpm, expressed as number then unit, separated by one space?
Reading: 6000 rpm
